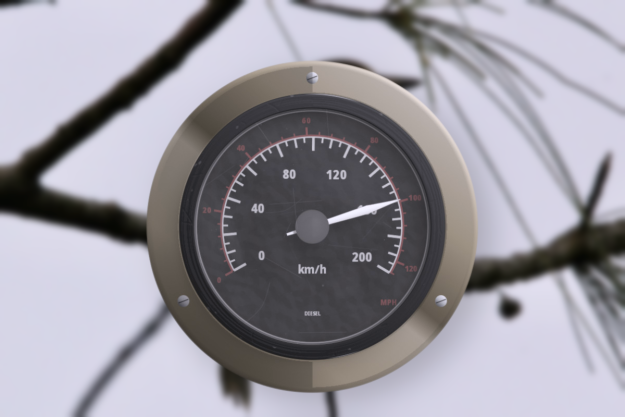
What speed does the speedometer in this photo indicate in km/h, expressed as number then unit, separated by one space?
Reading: 160 km/h
